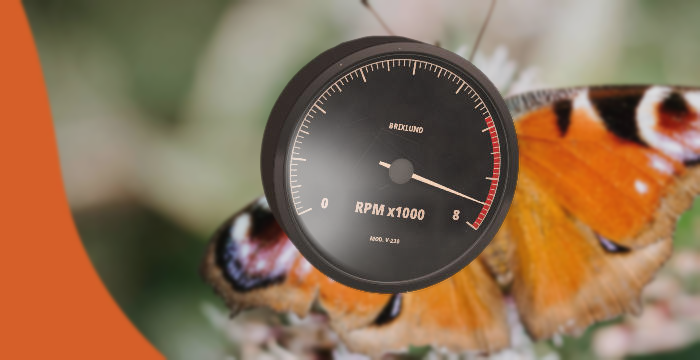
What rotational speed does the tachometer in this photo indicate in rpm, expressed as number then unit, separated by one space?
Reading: 7500 rpm
